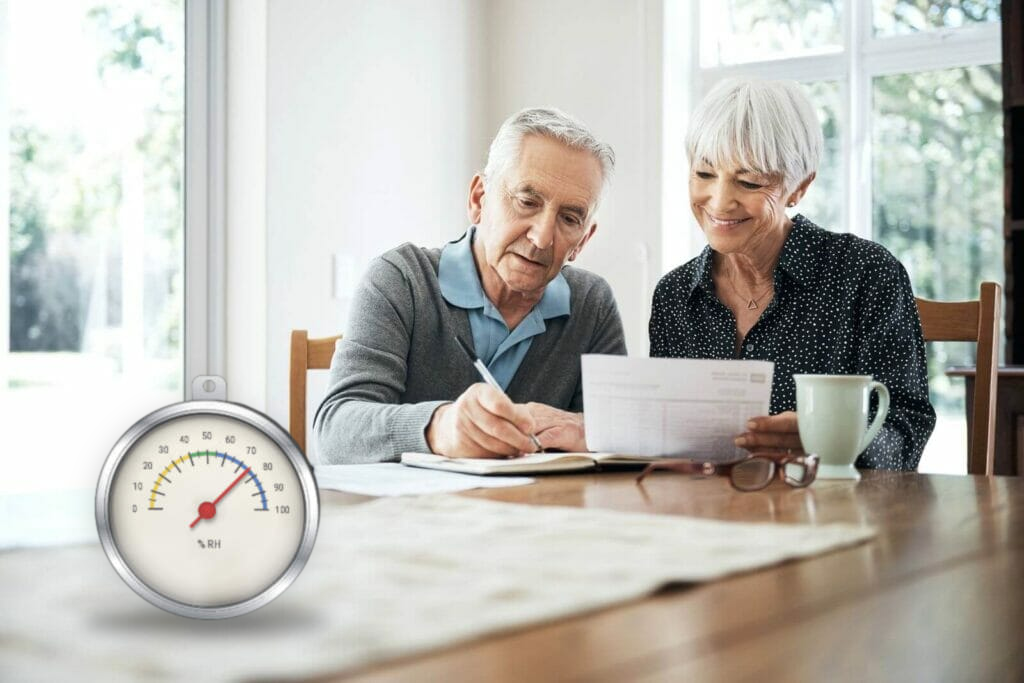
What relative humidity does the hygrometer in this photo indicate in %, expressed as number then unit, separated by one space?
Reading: 75 %
